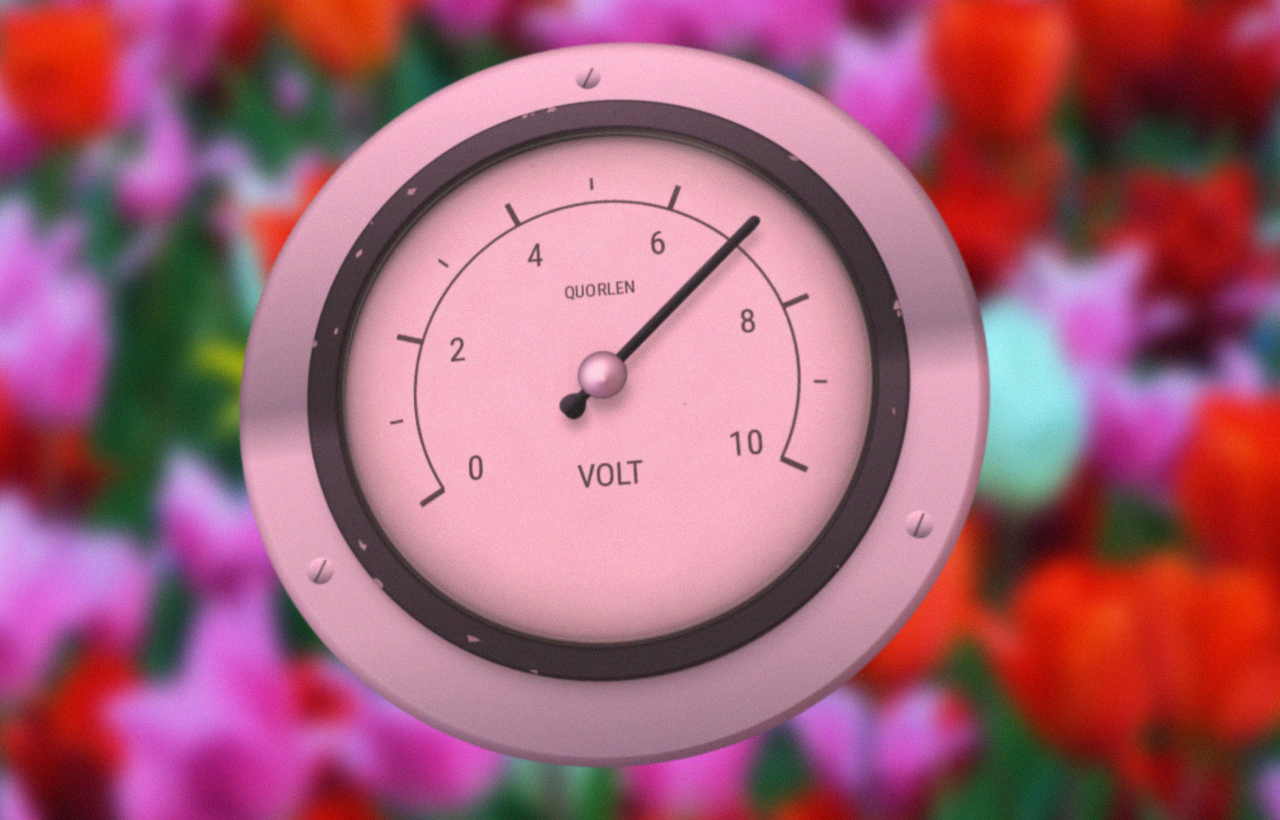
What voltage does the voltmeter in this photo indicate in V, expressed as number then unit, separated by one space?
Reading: 7 V
